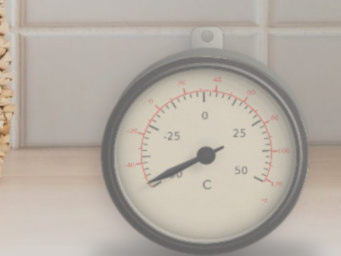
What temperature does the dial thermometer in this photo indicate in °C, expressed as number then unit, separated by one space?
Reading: -47.5 °C
